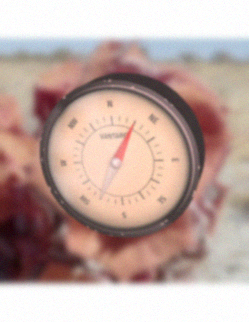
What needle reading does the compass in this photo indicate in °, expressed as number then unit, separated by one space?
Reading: 30 °
